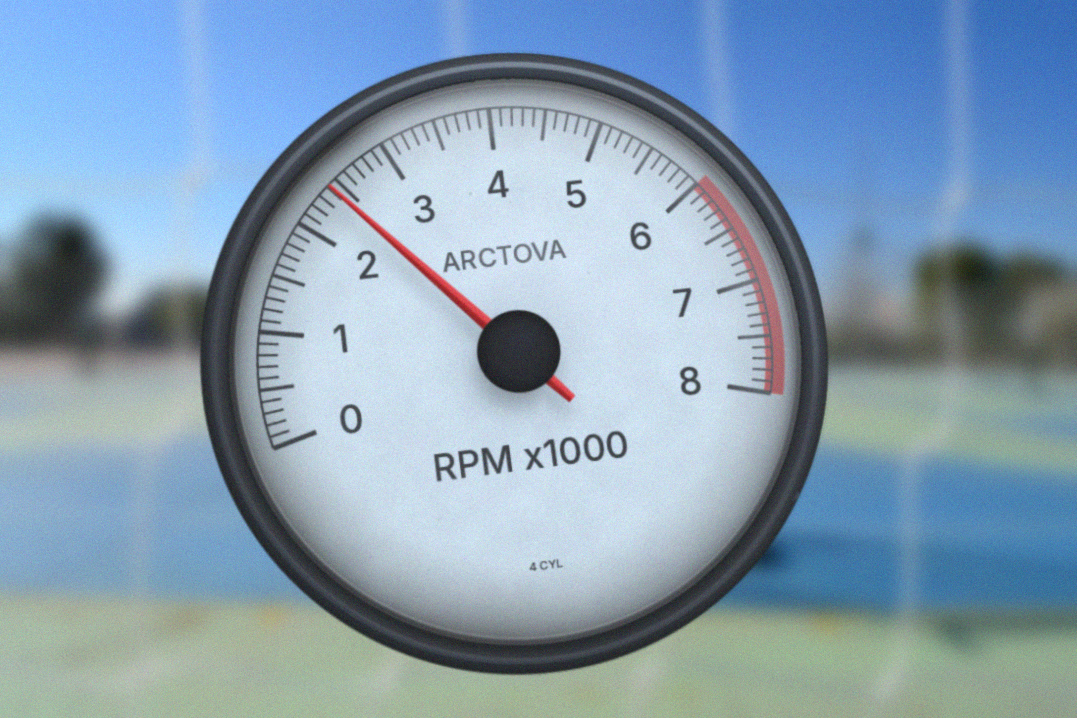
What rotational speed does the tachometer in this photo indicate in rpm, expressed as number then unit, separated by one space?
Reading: 2400 rpm
